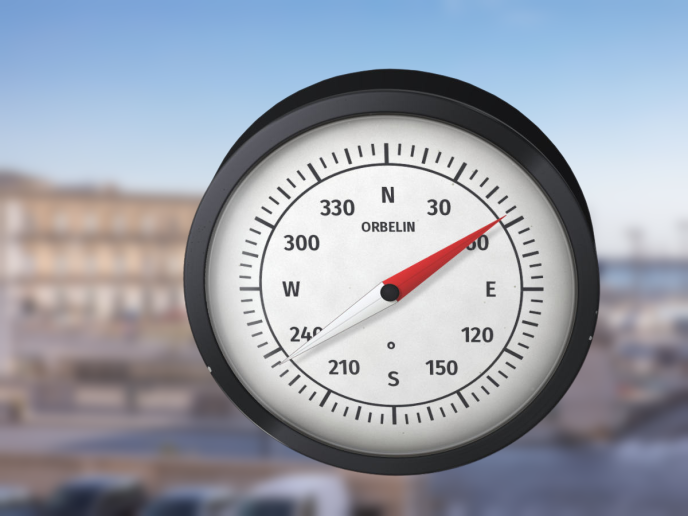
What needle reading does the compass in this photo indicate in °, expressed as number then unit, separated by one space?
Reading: 55 °
